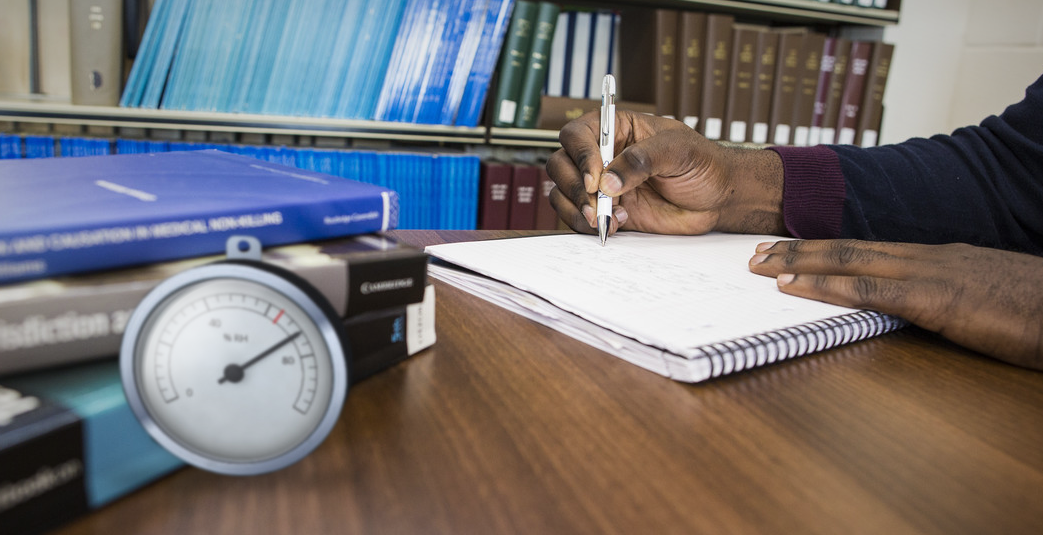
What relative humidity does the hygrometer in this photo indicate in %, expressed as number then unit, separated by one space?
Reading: 72 %
